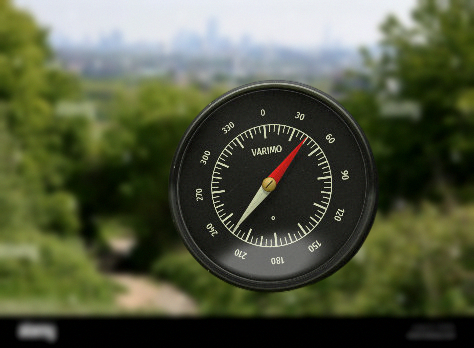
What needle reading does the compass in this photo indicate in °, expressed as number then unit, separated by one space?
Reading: 45 °
